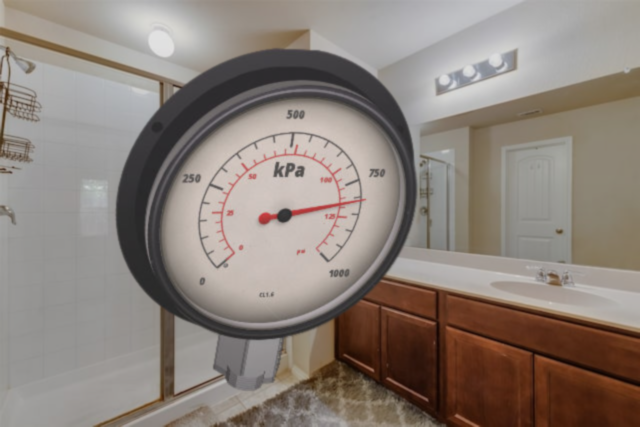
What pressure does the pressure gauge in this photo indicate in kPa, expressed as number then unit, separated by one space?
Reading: 800 kPa
